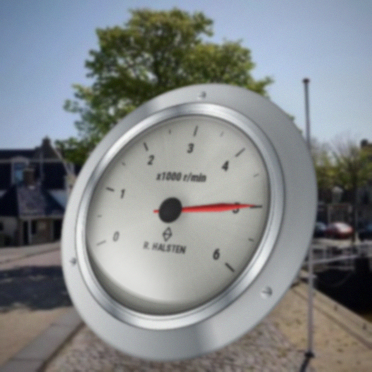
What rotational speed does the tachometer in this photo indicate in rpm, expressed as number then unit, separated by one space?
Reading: 5000 rpm
